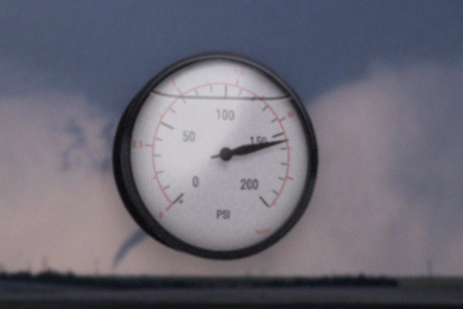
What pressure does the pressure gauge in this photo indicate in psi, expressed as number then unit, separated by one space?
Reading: 155 psi
